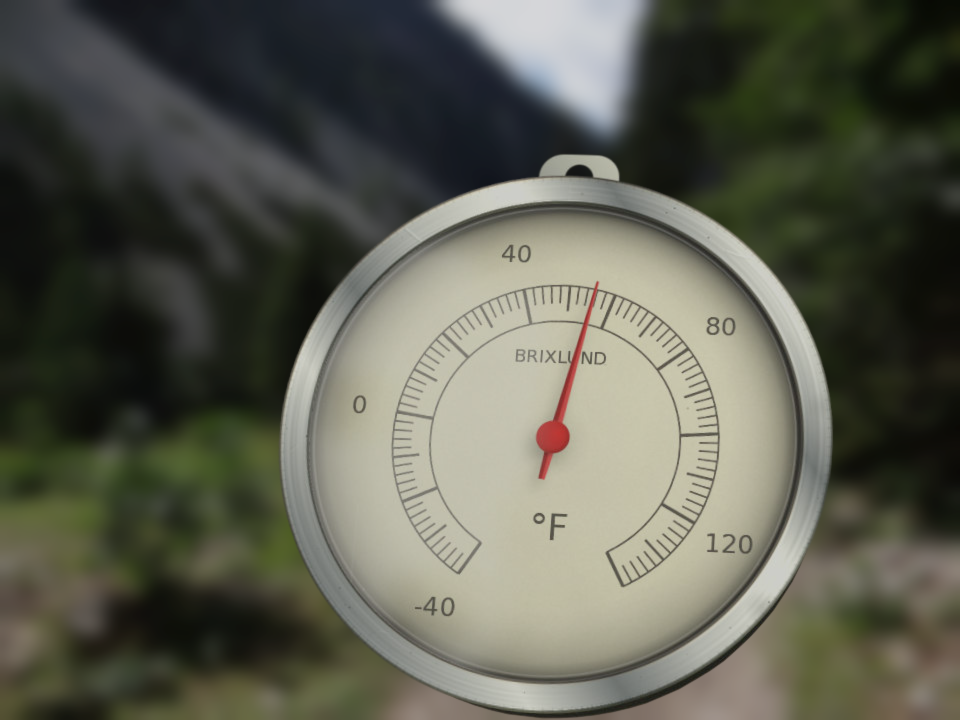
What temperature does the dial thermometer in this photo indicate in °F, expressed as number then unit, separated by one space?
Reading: 56 °F
